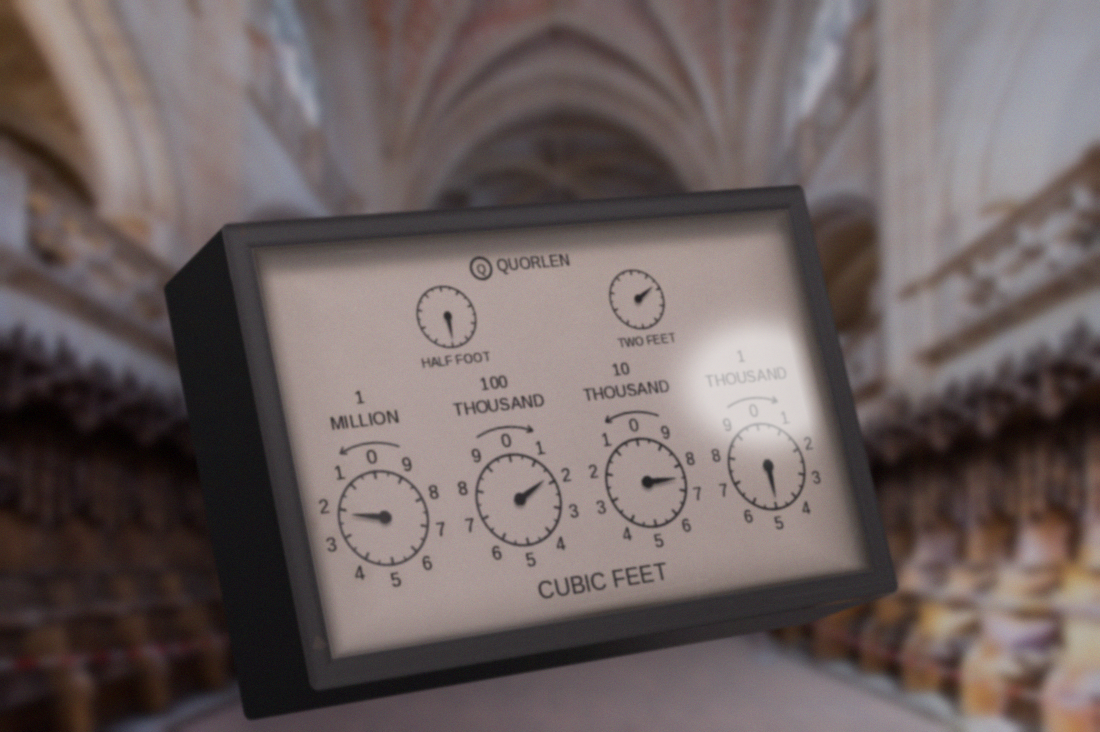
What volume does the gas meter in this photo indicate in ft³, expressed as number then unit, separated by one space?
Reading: 217500 ft³
